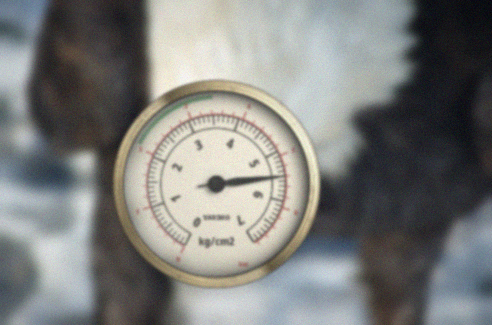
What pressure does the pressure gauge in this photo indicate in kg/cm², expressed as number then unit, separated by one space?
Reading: 5.5 kg/cm²
